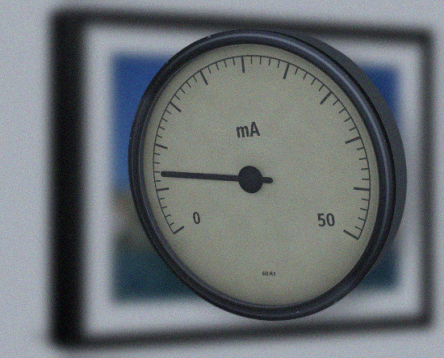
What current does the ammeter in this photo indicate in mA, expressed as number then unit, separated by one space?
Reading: 7 mA
